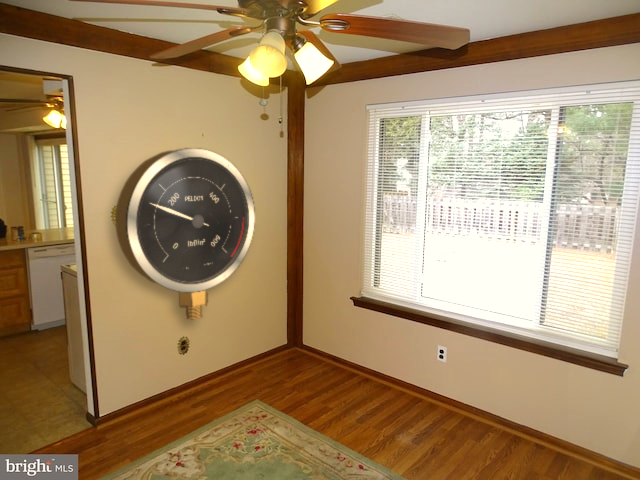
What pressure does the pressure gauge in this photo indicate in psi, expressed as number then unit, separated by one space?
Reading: 150 psi
